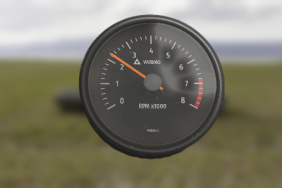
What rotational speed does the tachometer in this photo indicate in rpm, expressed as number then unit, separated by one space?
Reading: 2200 rpm
